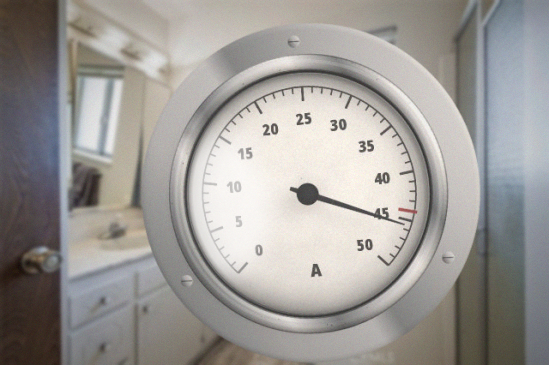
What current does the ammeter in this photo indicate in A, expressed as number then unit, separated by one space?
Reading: 45.5 A
